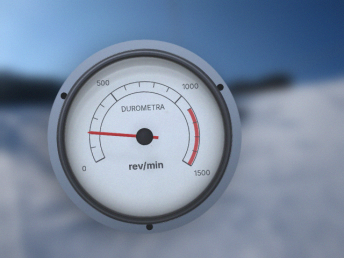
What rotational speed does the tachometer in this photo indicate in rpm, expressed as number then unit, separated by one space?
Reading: 200 rpm
